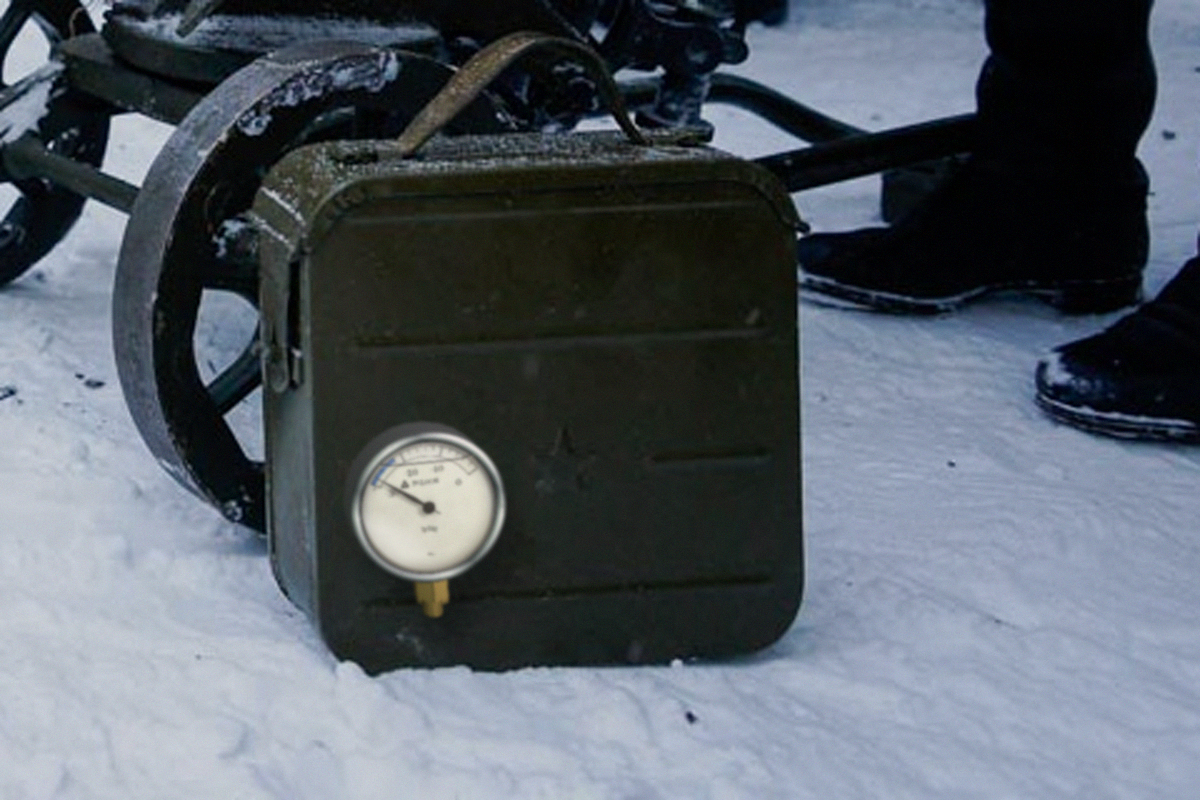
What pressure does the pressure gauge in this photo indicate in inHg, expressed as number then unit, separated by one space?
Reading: -28 inHg
